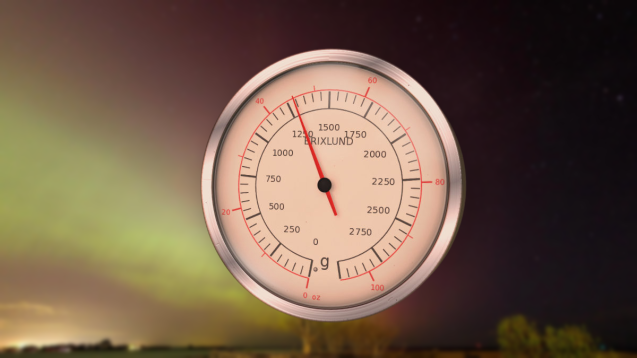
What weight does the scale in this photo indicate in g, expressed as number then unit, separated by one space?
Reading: 1300 g
